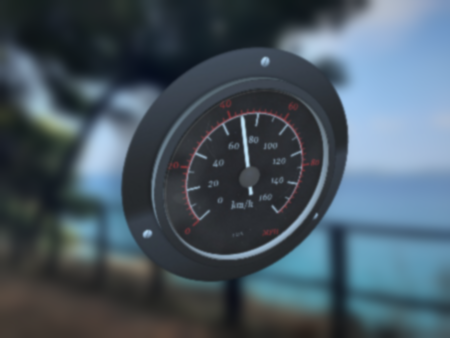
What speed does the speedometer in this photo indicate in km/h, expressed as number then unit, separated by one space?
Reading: 70 km/h
